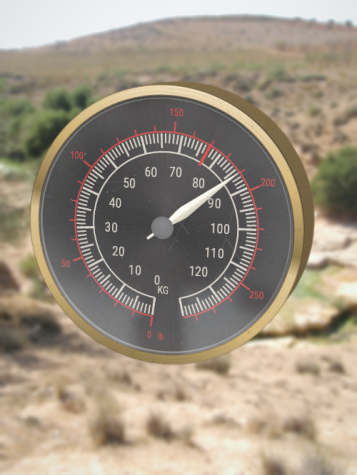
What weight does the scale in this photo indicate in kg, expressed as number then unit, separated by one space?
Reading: 86 kg
